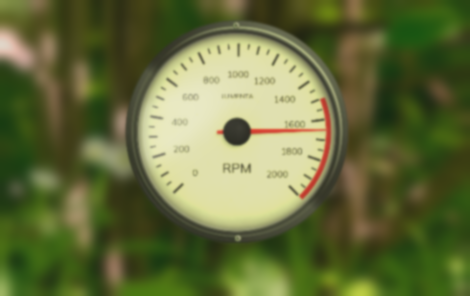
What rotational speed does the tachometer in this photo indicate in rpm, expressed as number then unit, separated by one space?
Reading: 1650 rpm
